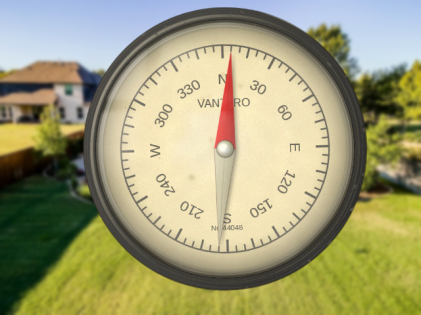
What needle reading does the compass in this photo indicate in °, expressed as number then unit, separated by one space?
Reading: 5 °
